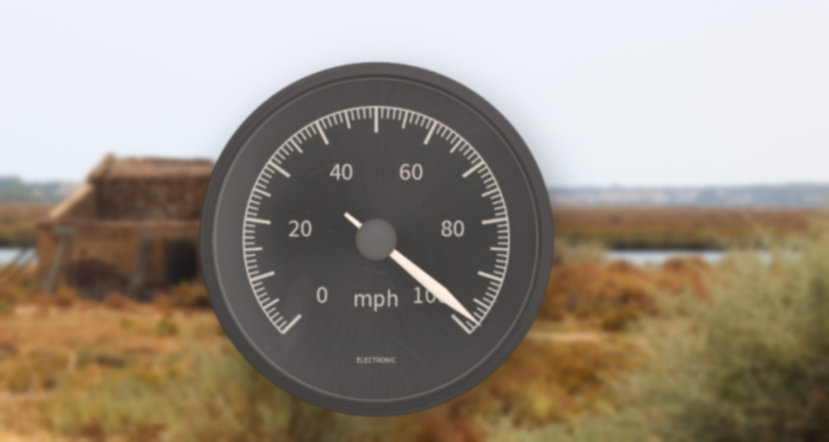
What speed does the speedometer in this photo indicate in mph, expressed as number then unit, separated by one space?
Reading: 98 mph
